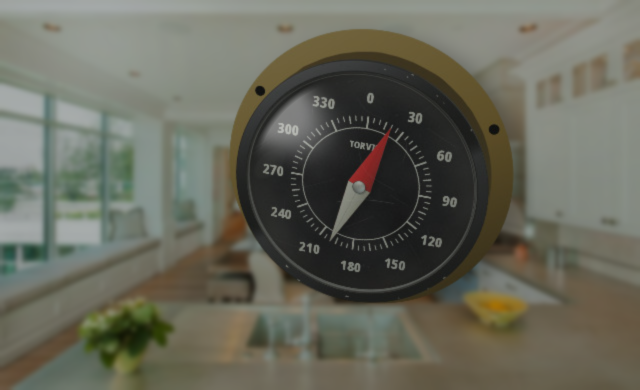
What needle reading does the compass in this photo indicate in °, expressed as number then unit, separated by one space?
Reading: 20 °
